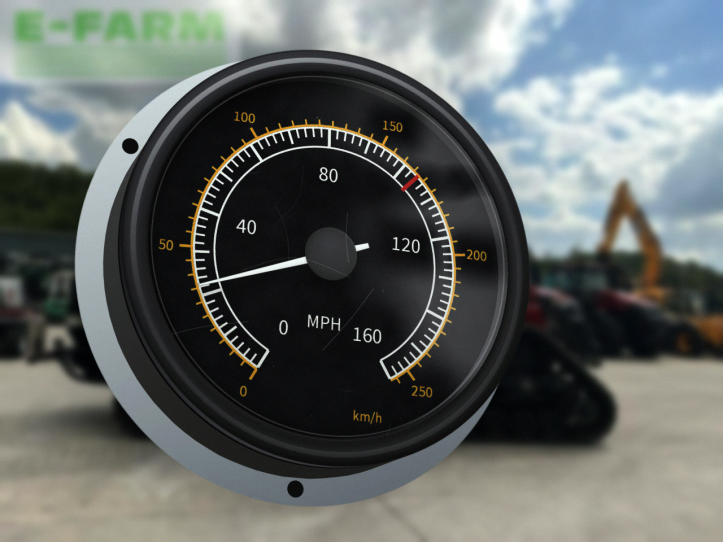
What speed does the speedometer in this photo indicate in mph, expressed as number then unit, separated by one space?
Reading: 22 mph
